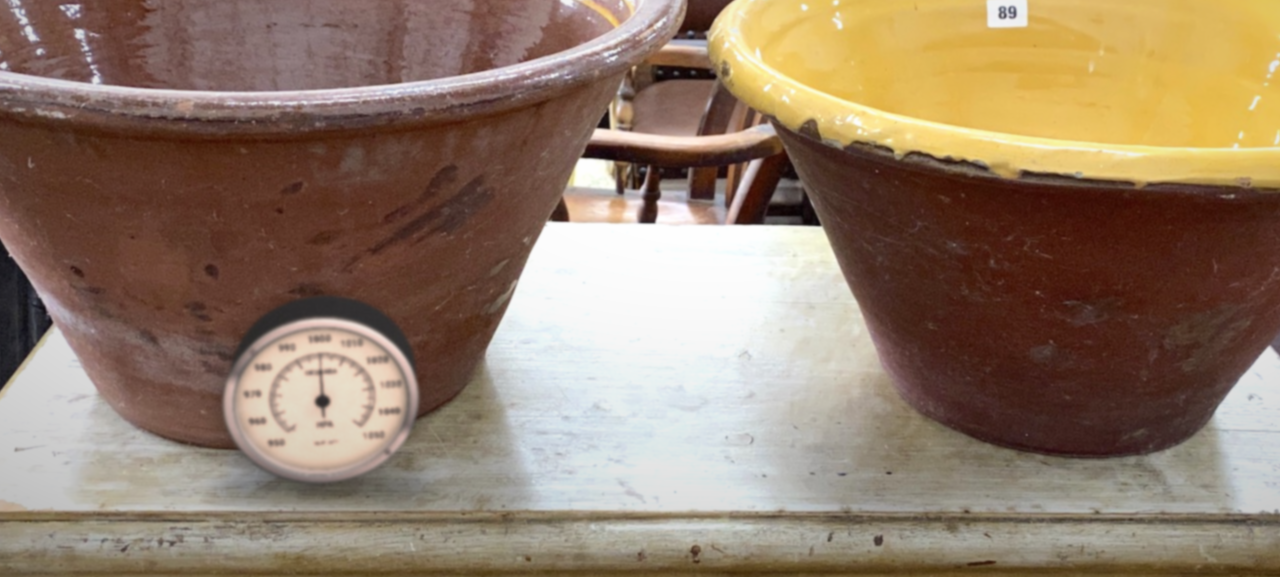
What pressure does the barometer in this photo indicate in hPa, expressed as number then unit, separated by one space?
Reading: 1000 hPa
